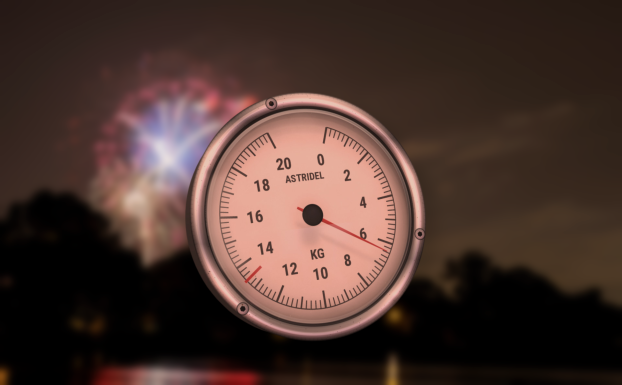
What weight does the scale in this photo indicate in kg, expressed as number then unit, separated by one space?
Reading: 6.4 kg
